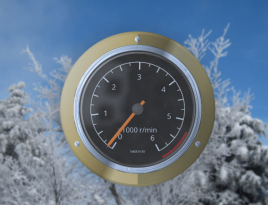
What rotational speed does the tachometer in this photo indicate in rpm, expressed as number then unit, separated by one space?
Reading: 125 rpm
